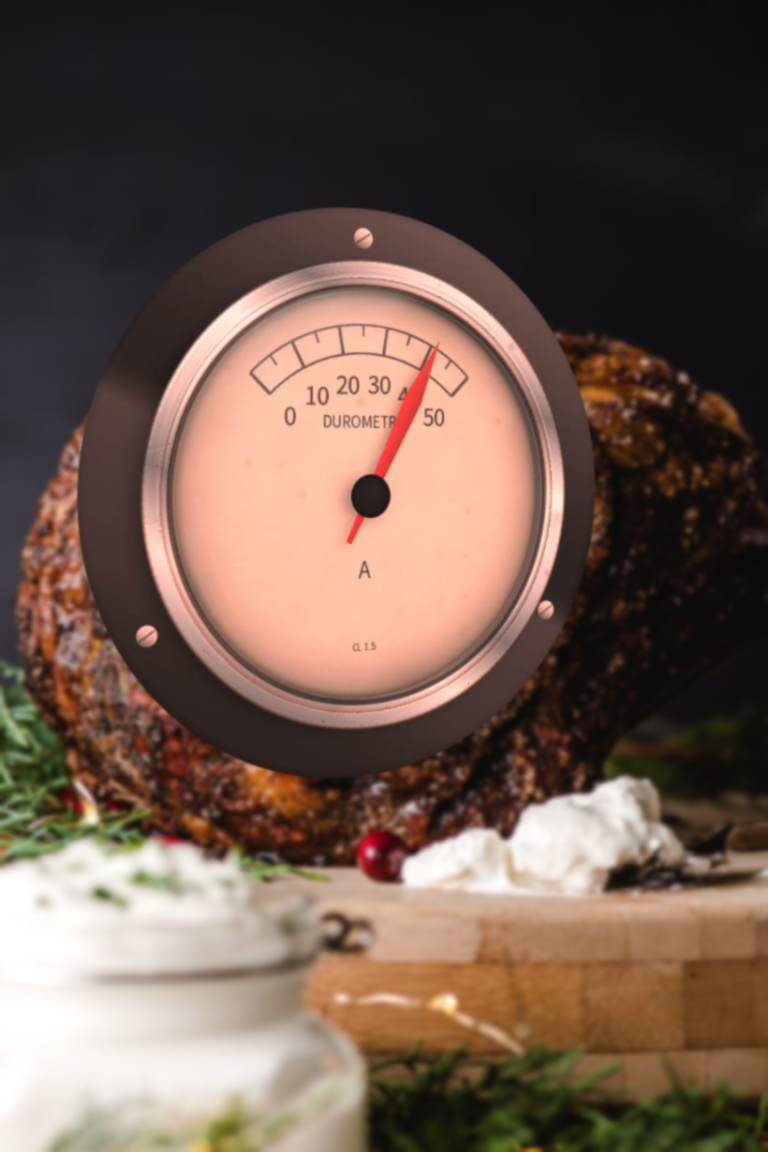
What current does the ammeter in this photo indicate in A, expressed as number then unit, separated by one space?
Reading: 40 A
